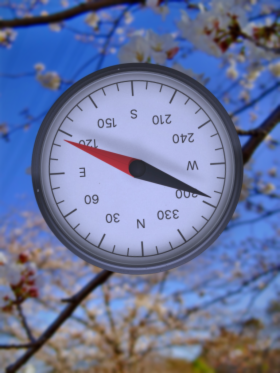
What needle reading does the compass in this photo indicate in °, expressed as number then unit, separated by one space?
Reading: 115 °
